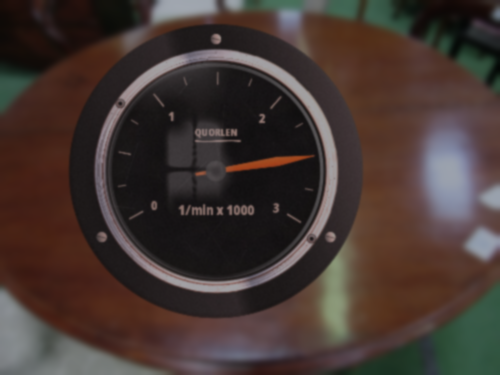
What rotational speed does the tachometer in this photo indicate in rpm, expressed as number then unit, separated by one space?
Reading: 2500 rpm
